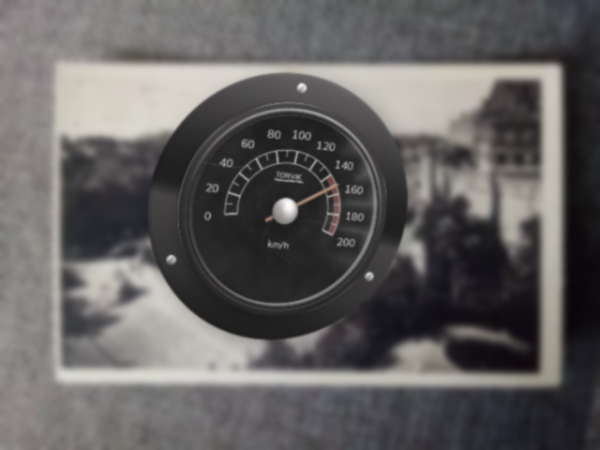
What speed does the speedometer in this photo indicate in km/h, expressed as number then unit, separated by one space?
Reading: 150 km/h
